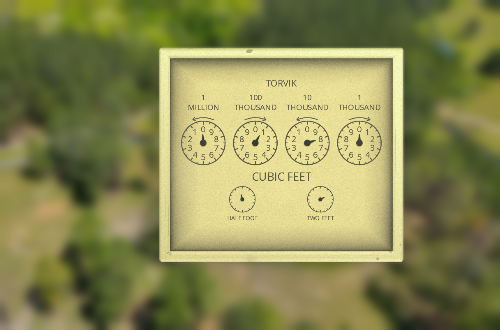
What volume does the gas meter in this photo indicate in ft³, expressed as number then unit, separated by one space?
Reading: 8000 ft³
